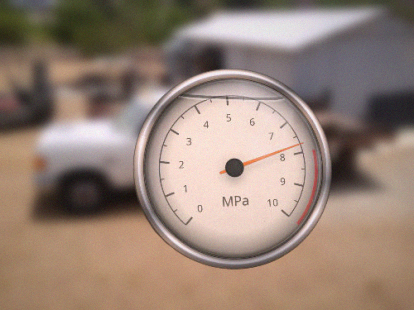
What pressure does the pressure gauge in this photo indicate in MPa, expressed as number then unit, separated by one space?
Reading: 7.75 MPa
